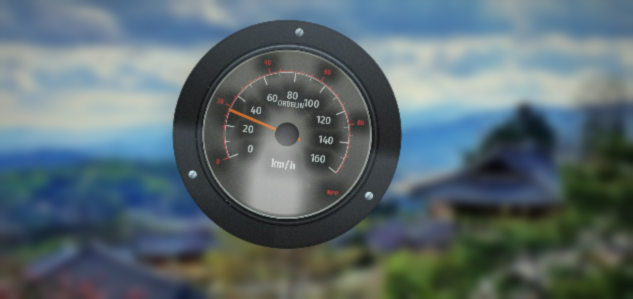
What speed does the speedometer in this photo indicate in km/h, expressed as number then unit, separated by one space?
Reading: 30 km/h
